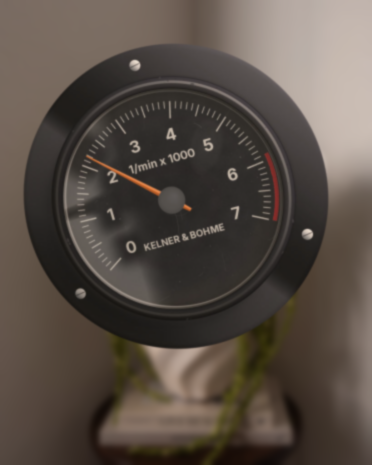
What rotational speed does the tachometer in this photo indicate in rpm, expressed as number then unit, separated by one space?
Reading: 2200 rpm
